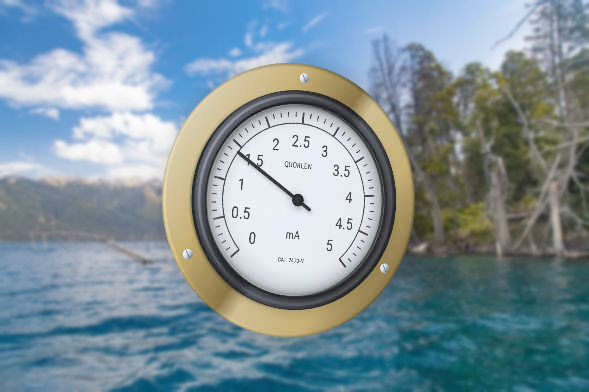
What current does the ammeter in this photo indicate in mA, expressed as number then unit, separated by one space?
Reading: 1.4 mA
